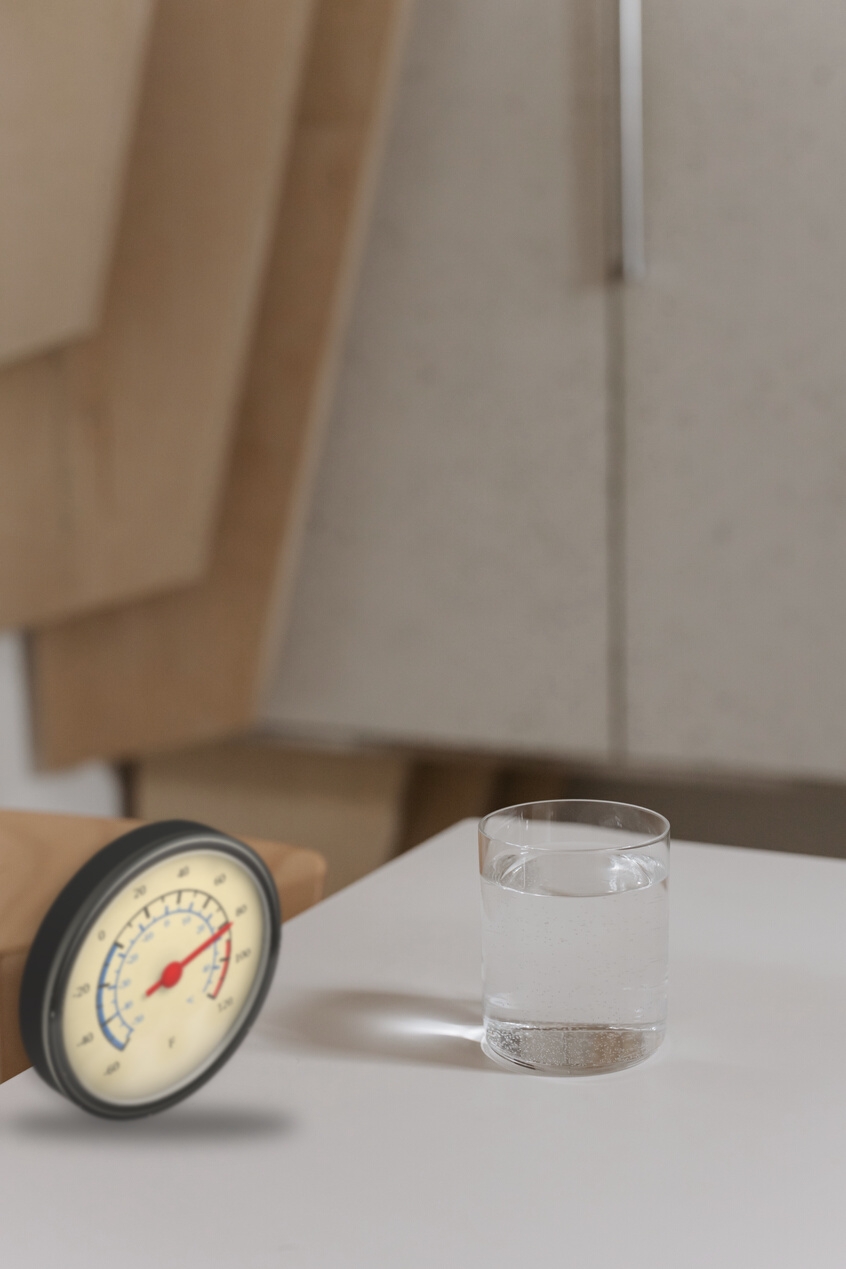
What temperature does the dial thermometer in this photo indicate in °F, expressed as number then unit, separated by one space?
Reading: 80 °F
